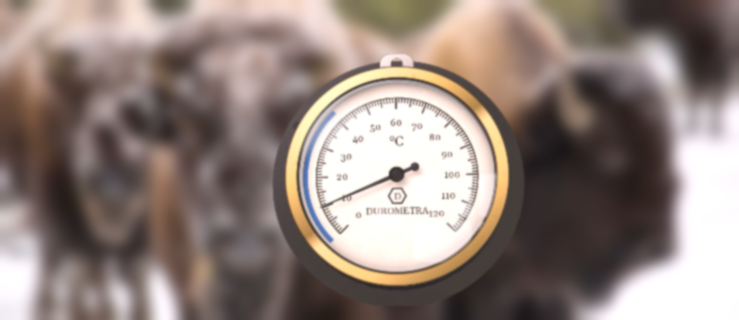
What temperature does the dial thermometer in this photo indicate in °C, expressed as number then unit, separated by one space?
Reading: 10 °C
